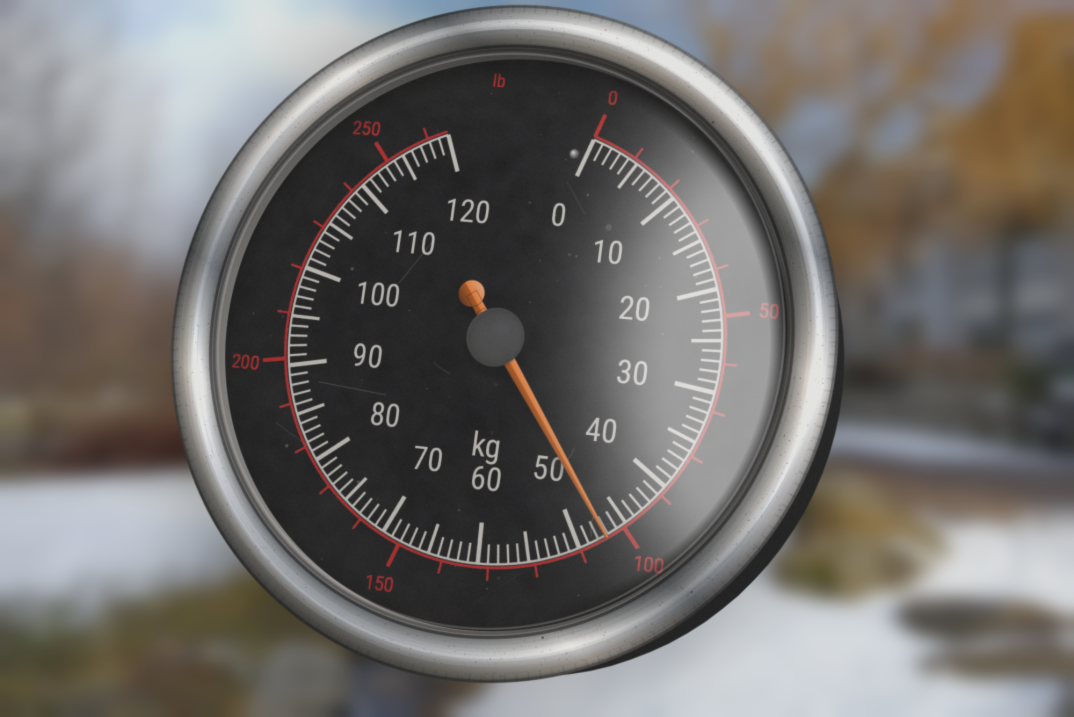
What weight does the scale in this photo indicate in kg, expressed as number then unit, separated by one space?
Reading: 47 kg
